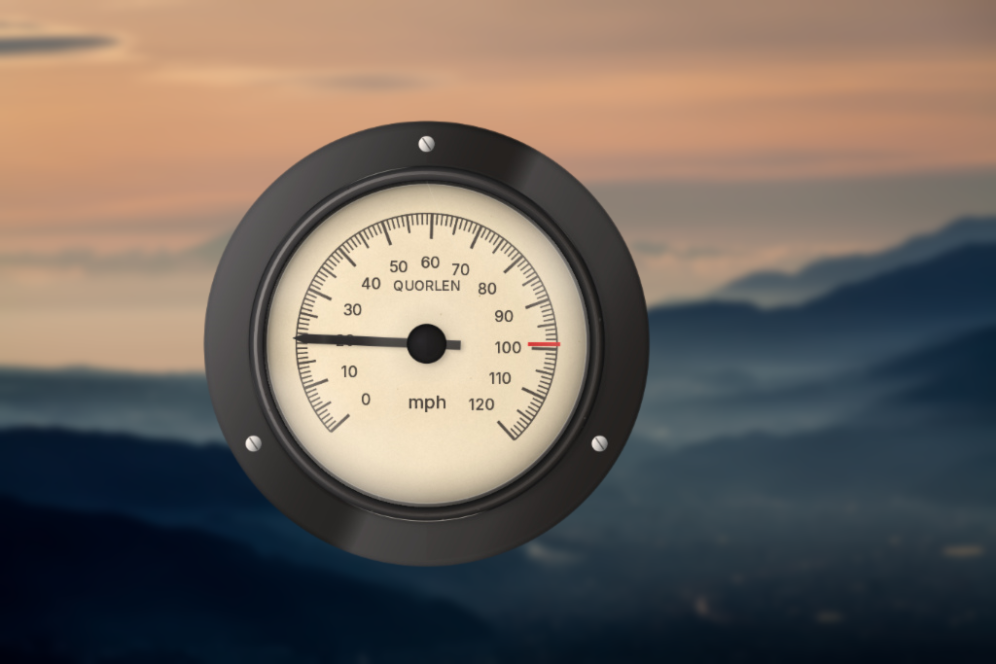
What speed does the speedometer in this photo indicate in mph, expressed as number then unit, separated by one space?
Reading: 20 mph
